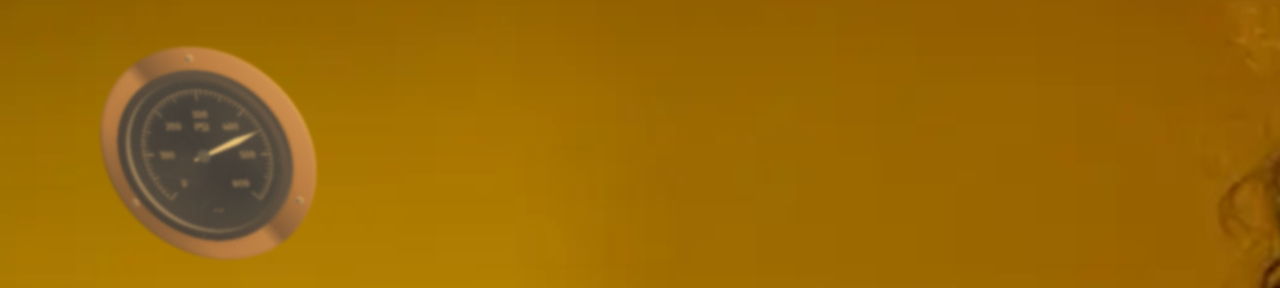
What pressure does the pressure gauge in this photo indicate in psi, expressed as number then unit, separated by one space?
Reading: 450 psi
